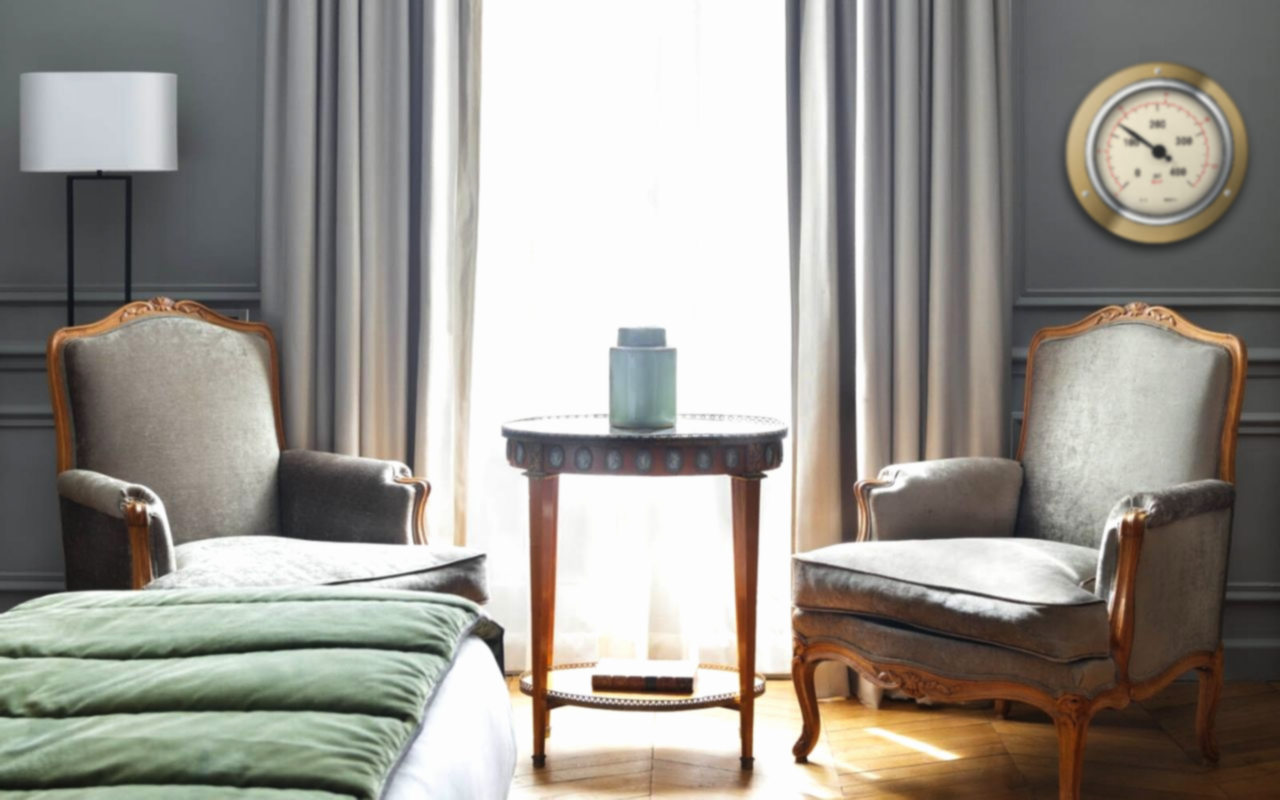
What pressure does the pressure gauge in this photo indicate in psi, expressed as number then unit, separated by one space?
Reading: 120 psi
